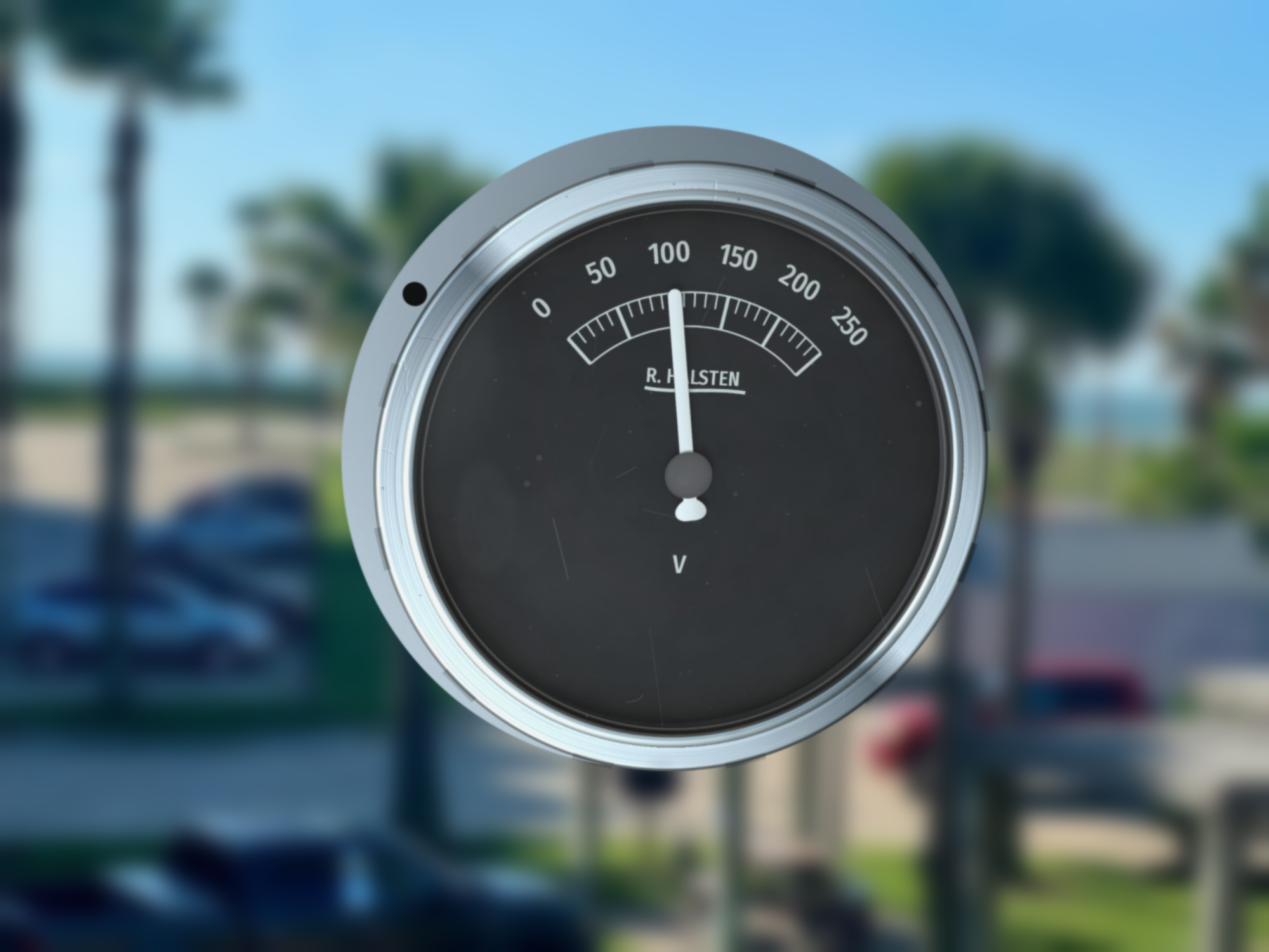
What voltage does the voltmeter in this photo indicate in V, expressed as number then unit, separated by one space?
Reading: 100 V
